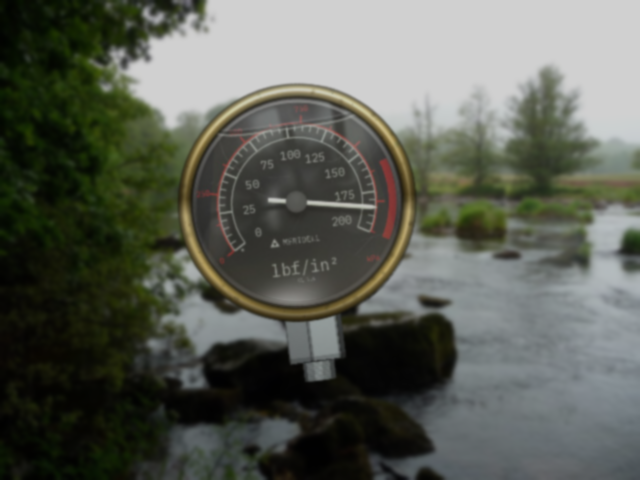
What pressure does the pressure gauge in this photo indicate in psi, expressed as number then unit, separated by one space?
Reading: 185 psi
